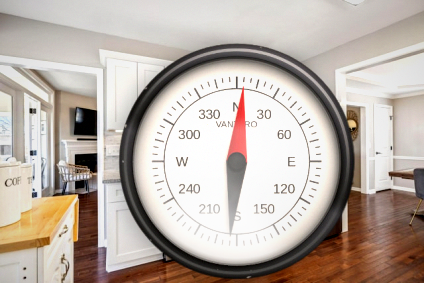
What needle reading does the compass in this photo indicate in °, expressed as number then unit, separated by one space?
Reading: 5 °
